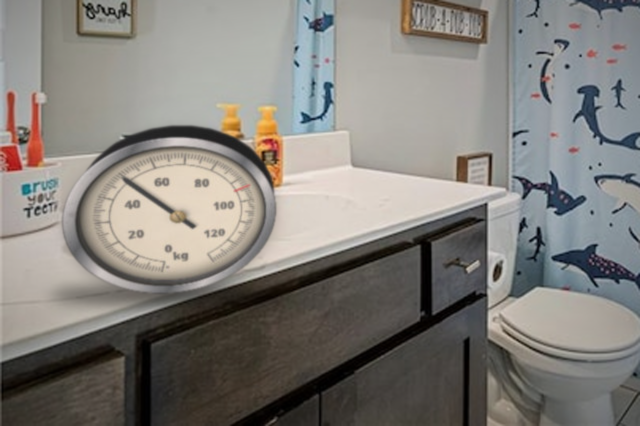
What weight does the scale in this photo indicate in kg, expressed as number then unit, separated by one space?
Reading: 50 kg
